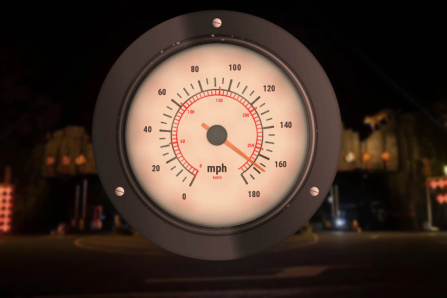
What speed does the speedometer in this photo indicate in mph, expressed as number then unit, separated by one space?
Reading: 167.5 mph
